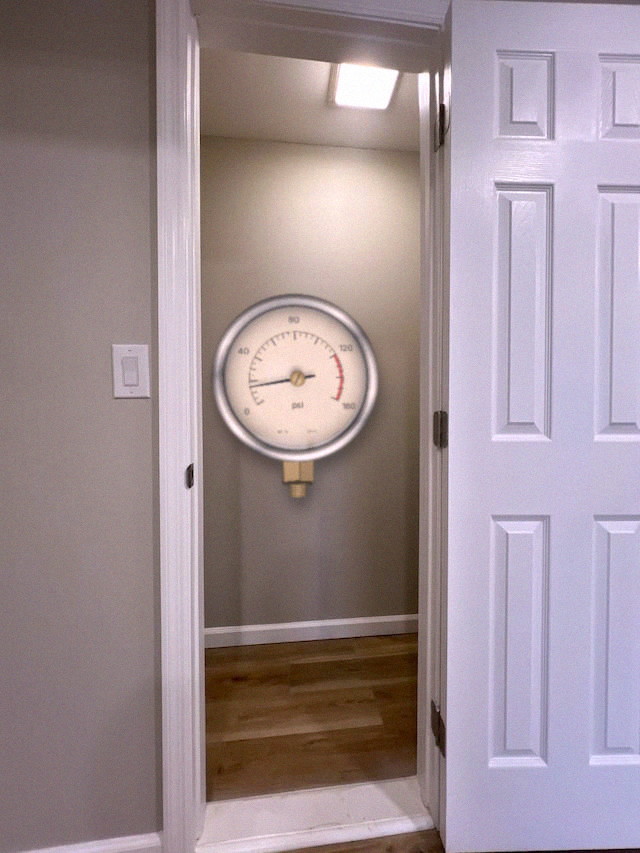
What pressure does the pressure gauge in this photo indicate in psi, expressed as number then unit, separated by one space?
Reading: 15 psi
